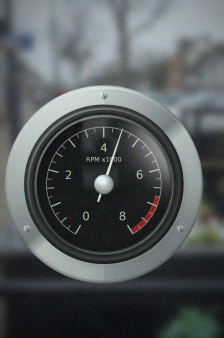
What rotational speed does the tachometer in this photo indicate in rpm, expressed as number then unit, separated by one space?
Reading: 4500 rpm
